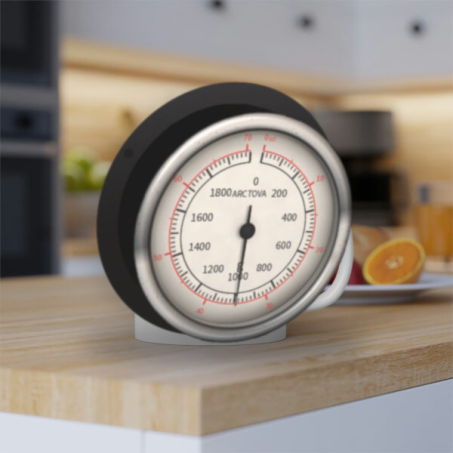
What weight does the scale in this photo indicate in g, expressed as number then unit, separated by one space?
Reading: 1000 g
